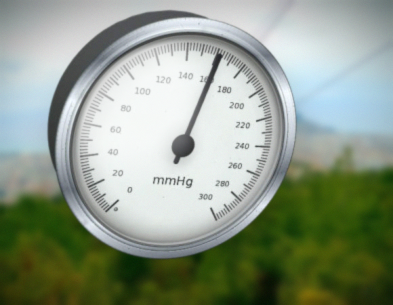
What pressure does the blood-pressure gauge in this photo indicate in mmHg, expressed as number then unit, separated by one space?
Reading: 160 mmHg
